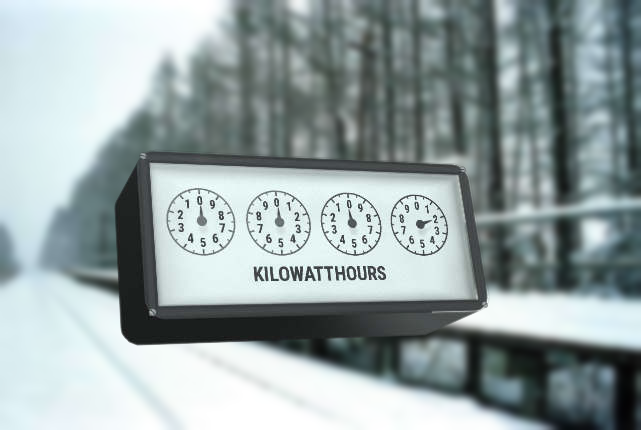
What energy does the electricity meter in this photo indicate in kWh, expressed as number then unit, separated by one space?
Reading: 2 kWh
